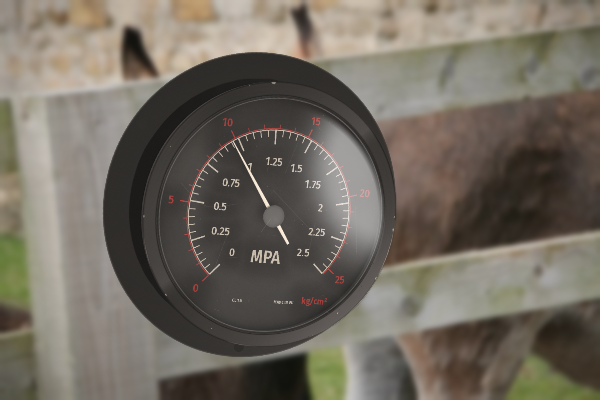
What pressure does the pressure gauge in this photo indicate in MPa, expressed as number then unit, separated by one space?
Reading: 0.95 MPa
